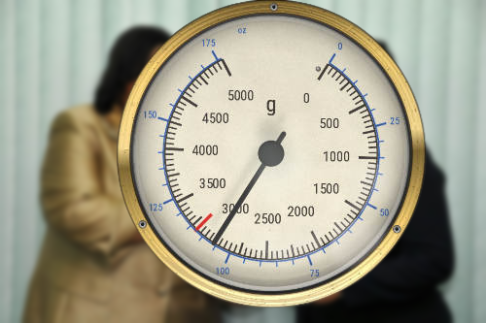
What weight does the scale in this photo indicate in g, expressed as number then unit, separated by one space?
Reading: 3000 g
